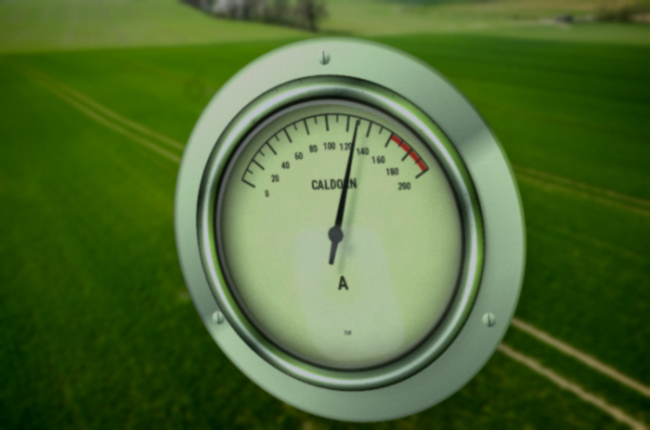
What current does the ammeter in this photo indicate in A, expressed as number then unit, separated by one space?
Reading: 130 A
